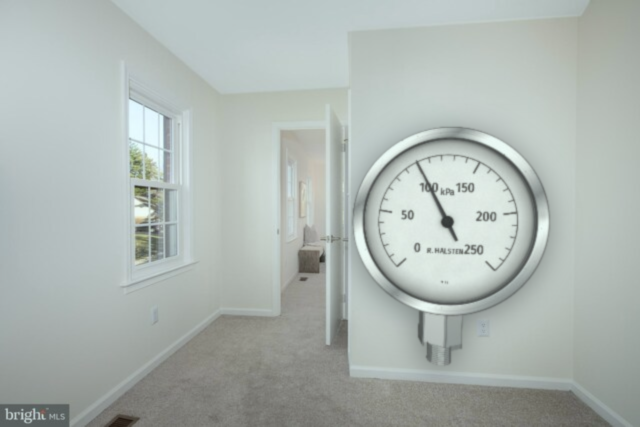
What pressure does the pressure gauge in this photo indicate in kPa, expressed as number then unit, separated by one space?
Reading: 100 kPa
